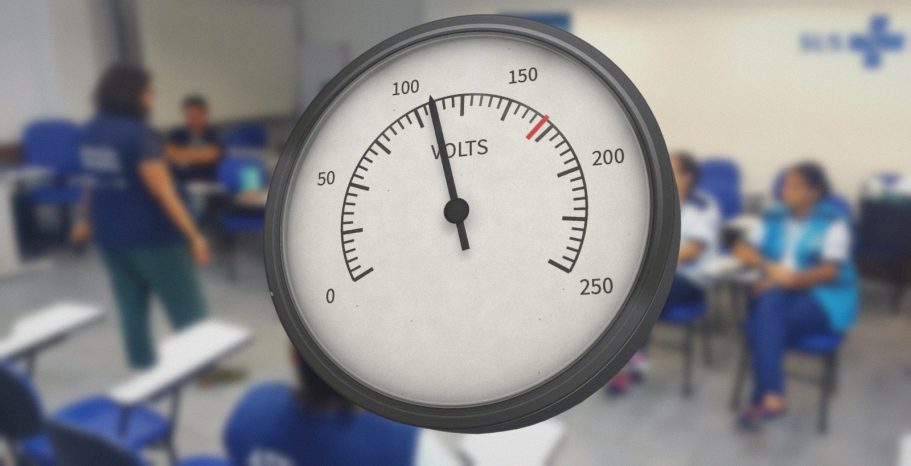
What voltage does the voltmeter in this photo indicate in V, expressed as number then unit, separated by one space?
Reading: 110 V
